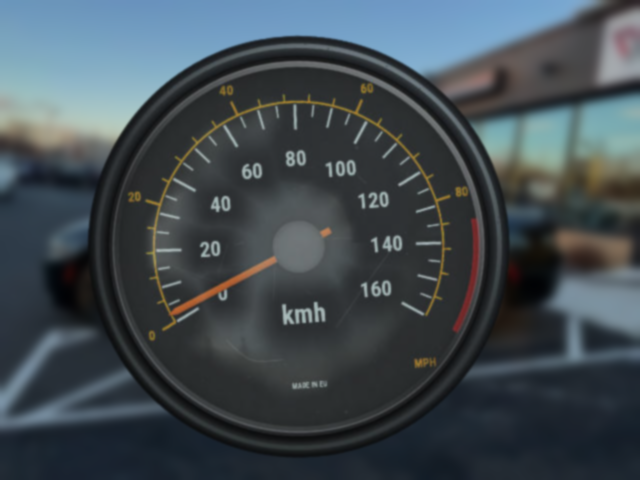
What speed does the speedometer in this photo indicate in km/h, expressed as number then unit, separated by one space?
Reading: 2.5 km/h
